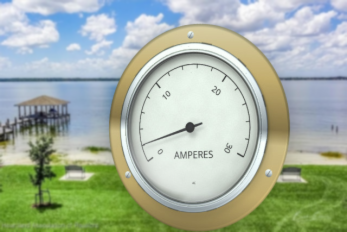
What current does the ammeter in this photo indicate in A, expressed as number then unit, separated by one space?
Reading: 2 A
